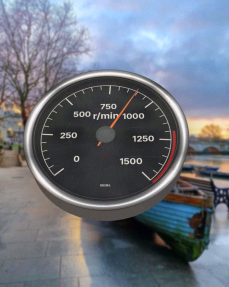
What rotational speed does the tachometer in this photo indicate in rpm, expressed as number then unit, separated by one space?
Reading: 900 rpm
